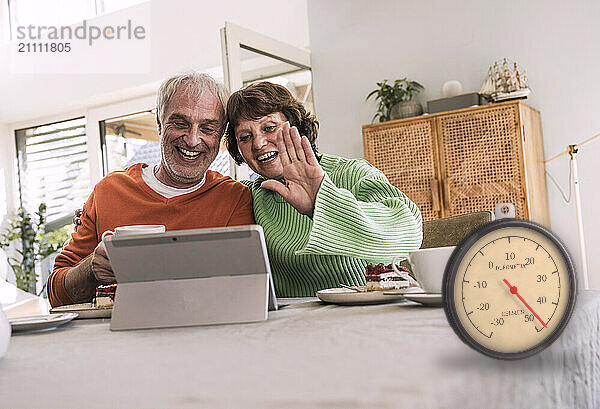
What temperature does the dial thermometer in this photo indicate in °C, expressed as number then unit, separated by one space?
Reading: 47.5 °C
